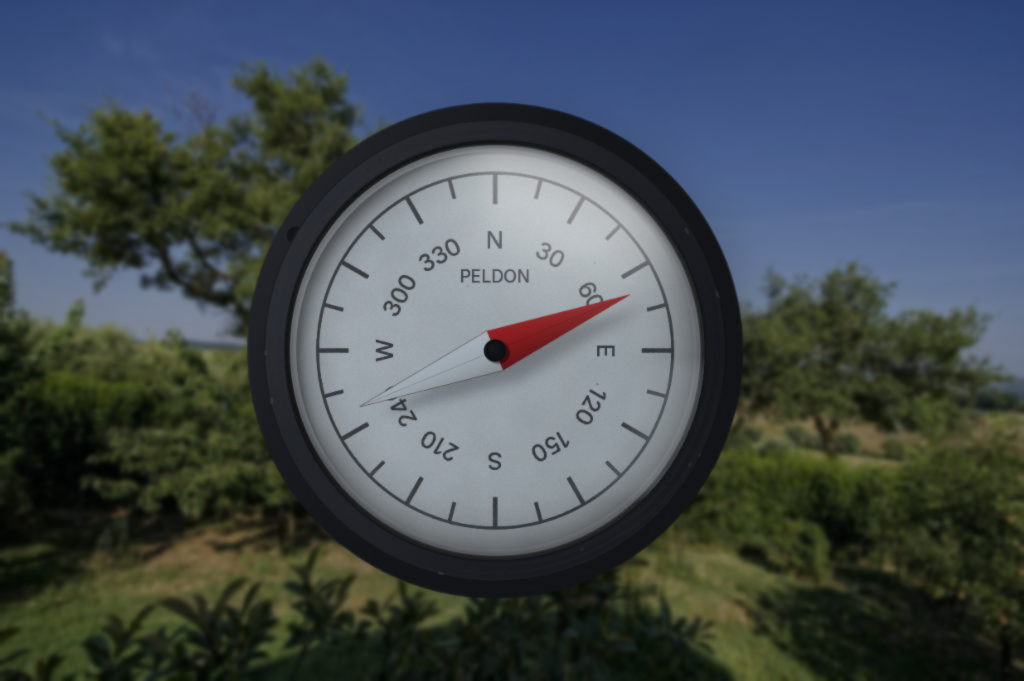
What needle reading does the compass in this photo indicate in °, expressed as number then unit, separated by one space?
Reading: 67.5 °
